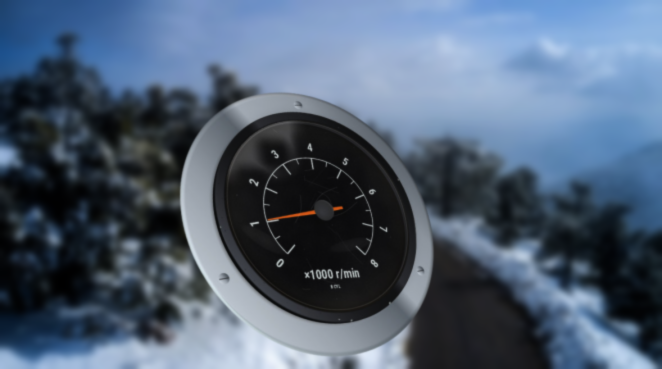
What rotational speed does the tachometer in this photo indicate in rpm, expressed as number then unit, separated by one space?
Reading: 1000 rpm
